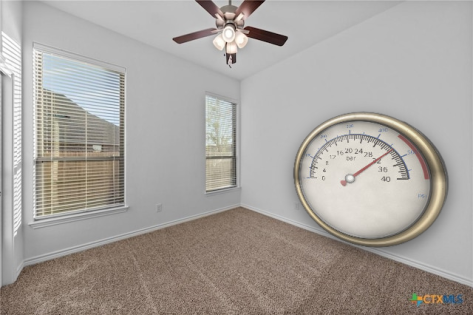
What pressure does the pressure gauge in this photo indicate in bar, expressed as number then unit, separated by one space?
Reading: 32 bar
